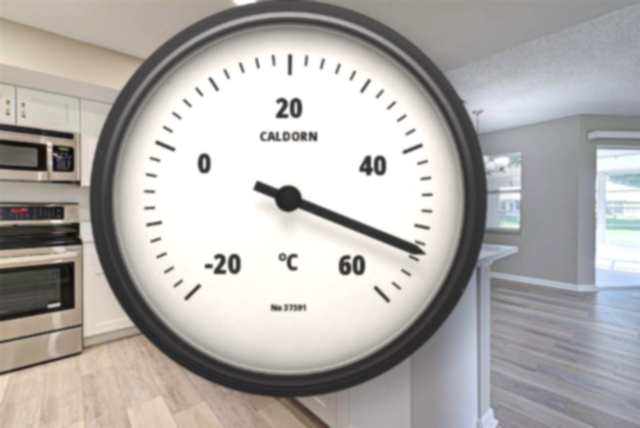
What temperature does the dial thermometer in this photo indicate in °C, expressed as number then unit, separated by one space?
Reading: 53 °C
